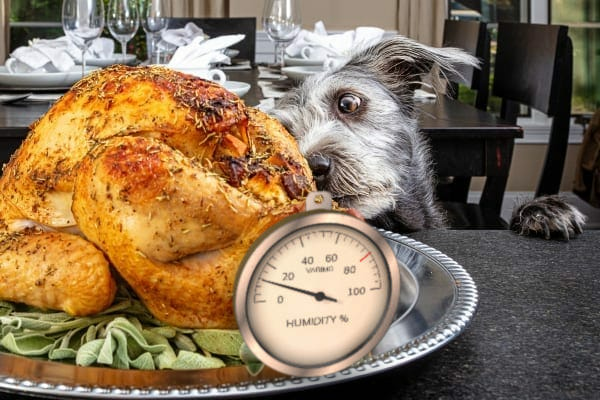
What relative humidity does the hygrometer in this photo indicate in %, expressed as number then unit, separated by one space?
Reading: 12 %
